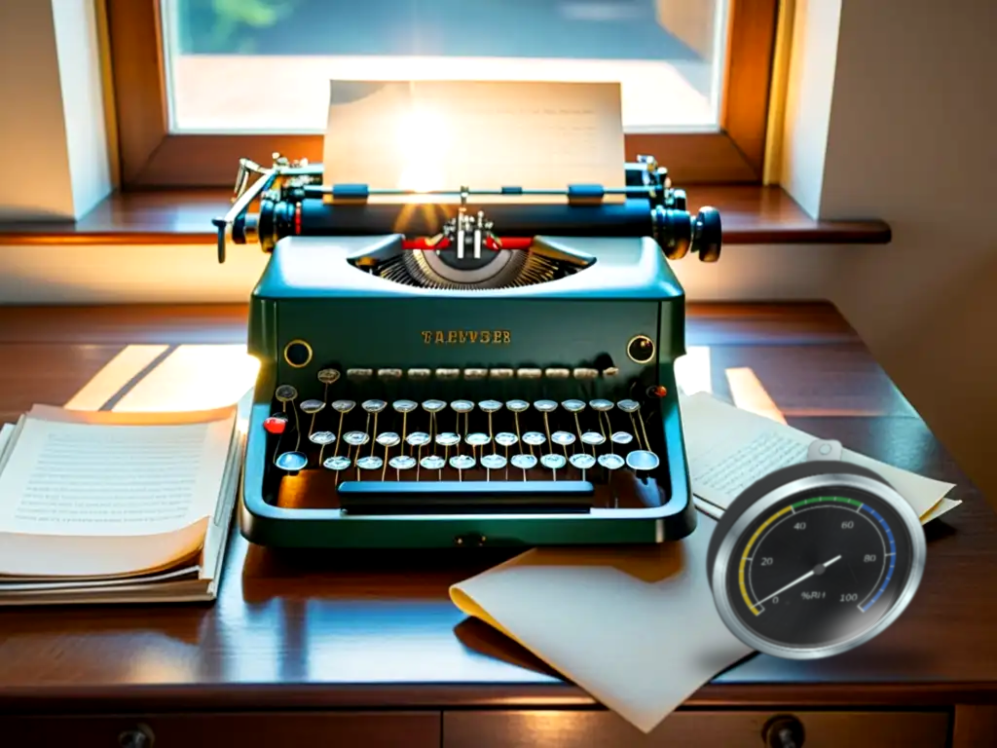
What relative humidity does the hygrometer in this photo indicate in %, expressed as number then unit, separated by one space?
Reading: 4 %
